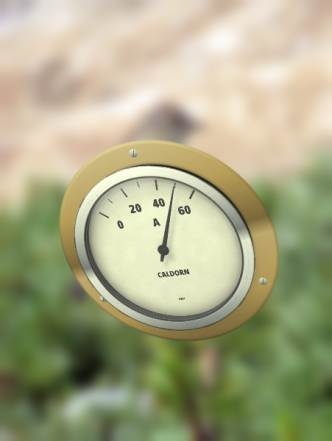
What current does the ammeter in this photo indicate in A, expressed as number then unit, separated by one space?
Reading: 50 A
